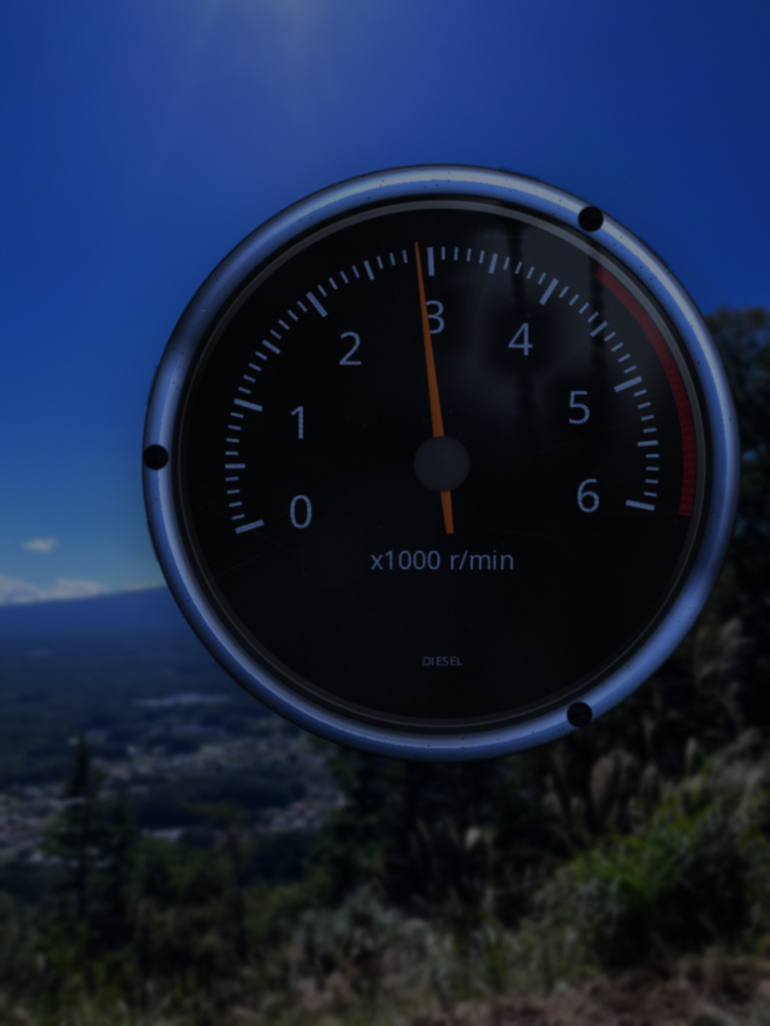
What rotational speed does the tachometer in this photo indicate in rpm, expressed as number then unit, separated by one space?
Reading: 2900 rpm
